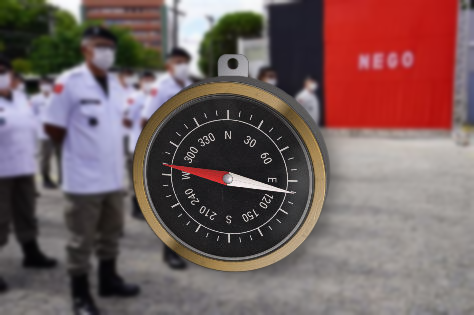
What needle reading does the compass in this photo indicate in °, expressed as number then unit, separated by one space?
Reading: 280 °
